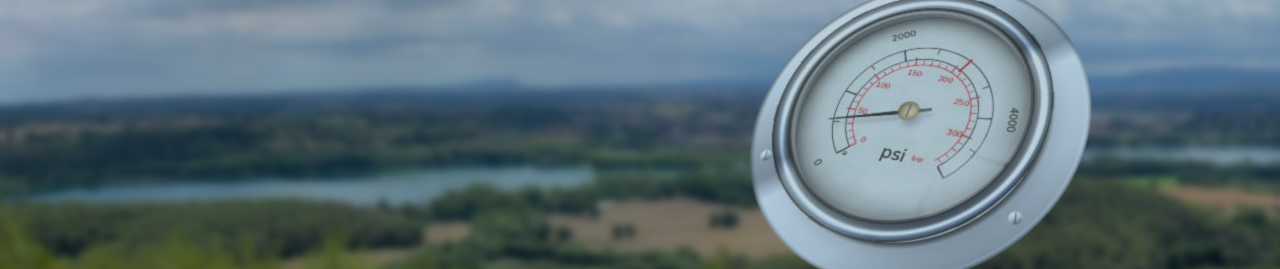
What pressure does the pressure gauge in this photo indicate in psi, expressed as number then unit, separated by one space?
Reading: 500 psi
